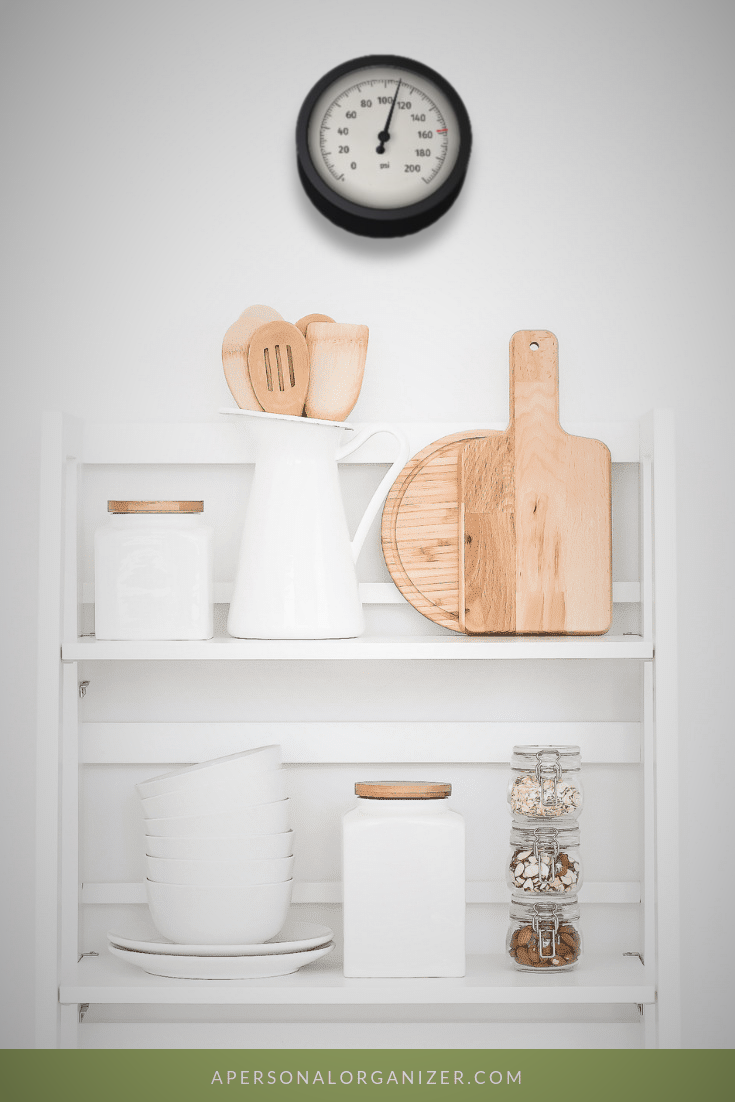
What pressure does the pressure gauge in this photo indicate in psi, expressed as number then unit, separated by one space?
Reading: 110 psi
